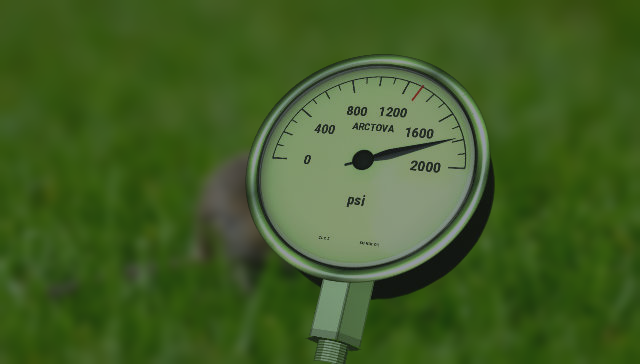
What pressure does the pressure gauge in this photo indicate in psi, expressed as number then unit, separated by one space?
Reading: 1800 psi
